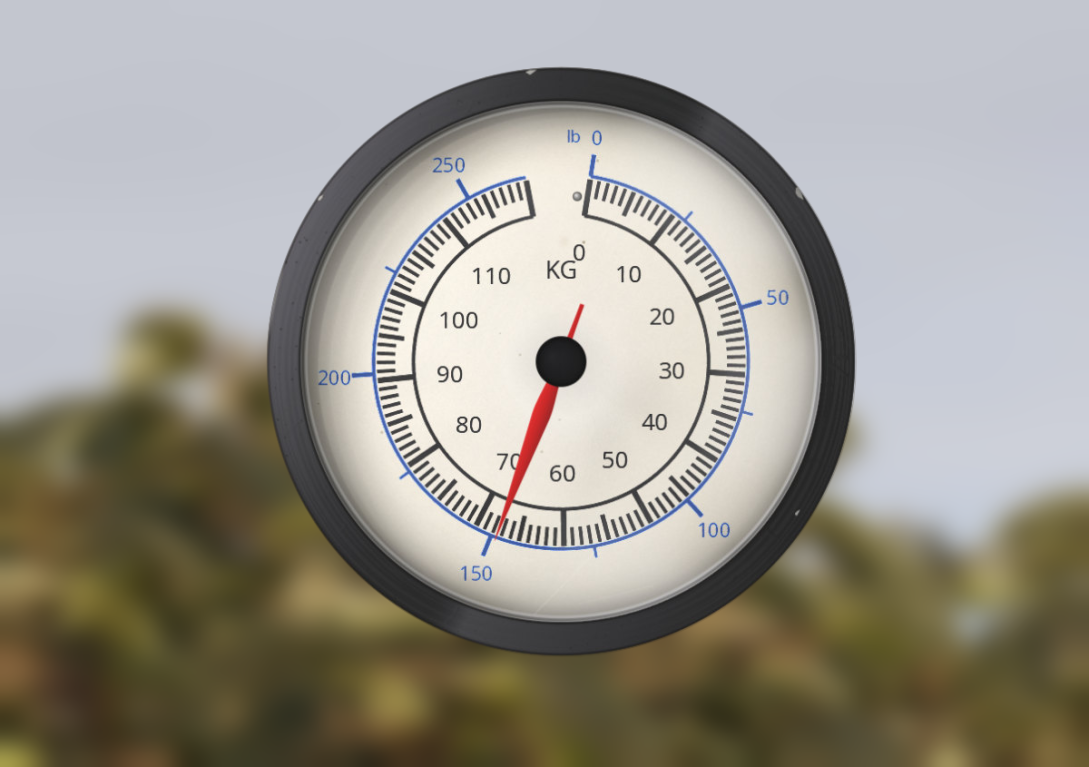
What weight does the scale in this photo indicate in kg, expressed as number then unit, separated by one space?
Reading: 67.5 kg
